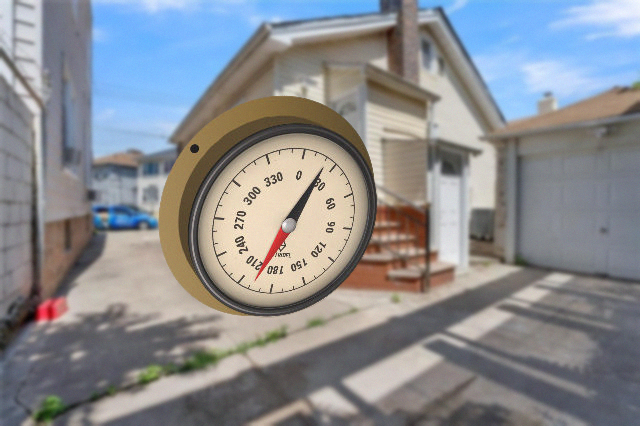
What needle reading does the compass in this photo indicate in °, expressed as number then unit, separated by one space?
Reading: 200 °
